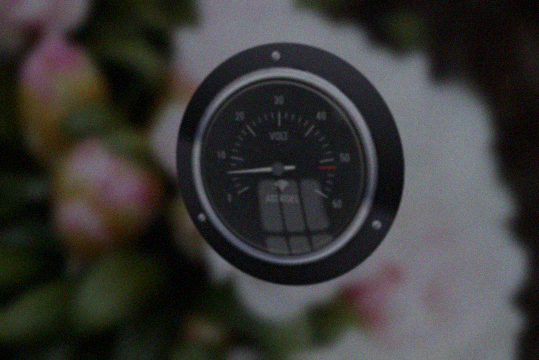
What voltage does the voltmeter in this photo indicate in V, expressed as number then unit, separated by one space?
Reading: 6 V
